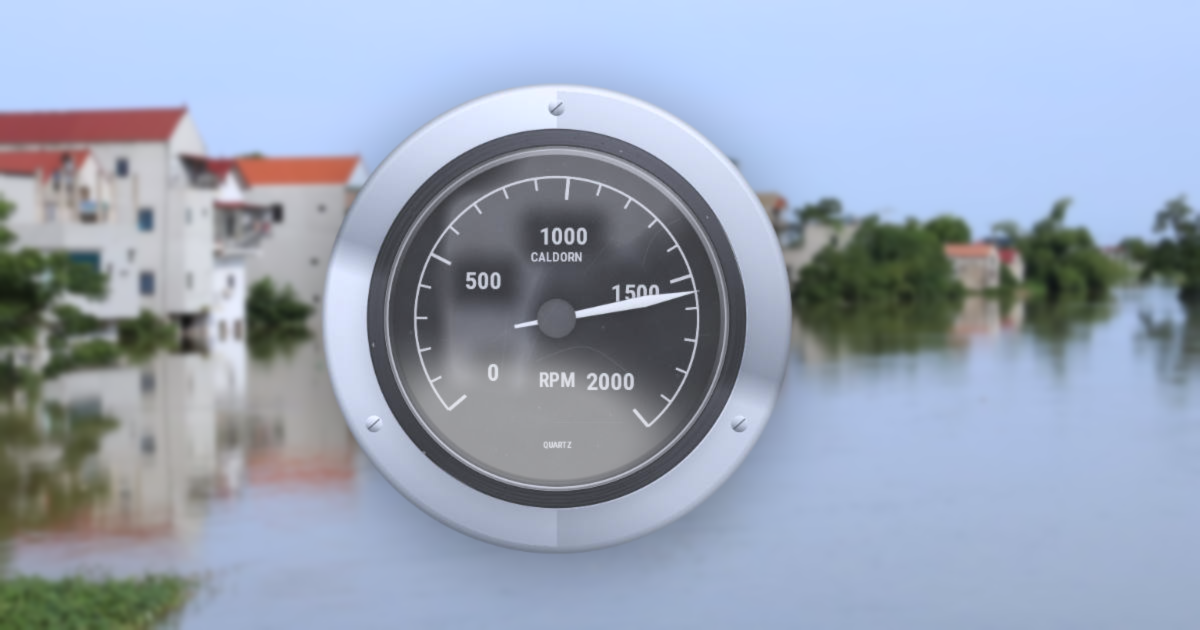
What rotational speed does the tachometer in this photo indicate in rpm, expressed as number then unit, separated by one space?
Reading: 1550 rpm
